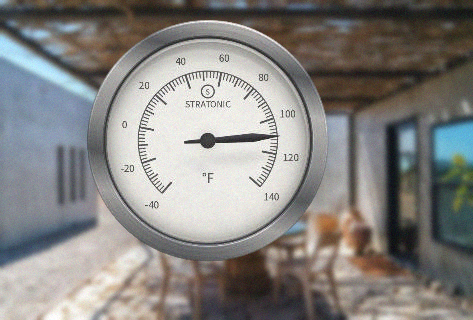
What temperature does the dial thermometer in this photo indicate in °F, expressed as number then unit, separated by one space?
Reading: 110 °F
